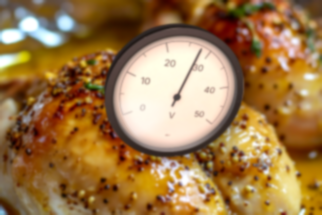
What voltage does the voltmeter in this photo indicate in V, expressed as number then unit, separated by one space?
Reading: 27.5 V
